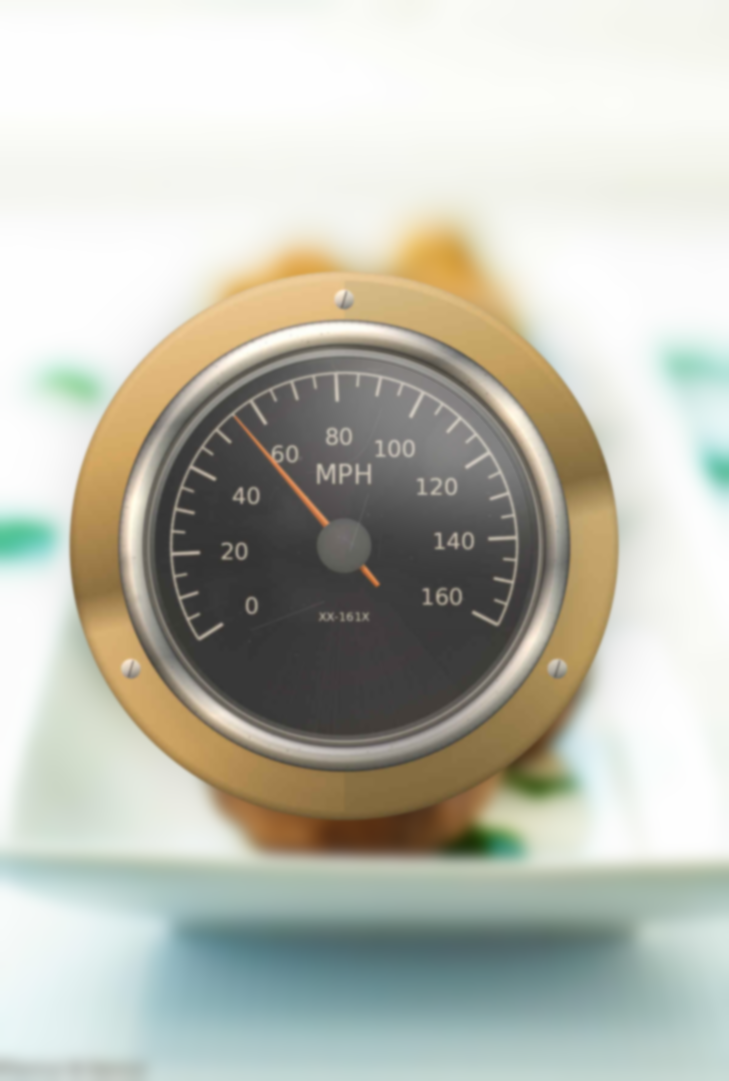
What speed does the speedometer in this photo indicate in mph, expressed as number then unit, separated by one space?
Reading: 55 mph
